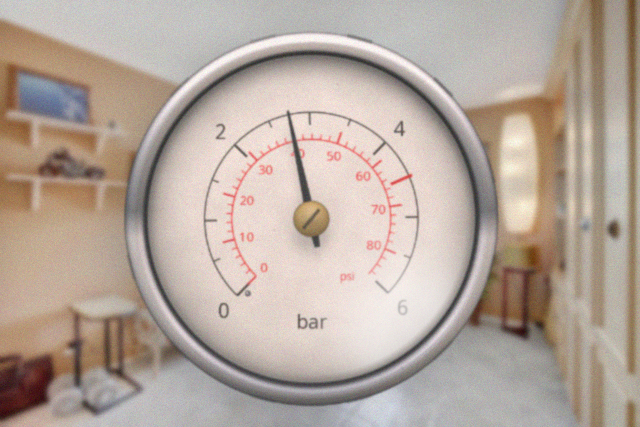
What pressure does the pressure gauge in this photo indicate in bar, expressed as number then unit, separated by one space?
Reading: 2.75 bar
